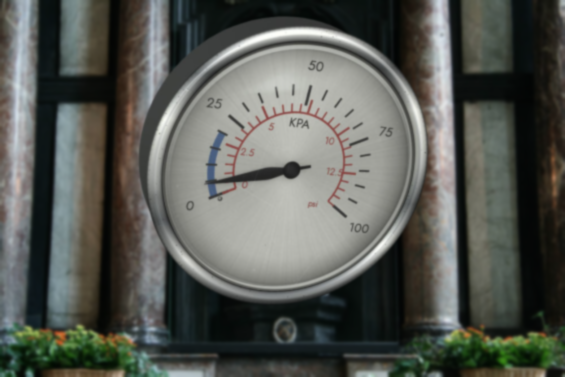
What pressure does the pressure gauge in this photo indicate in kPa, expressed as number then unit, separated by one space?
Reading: 5 kPa
